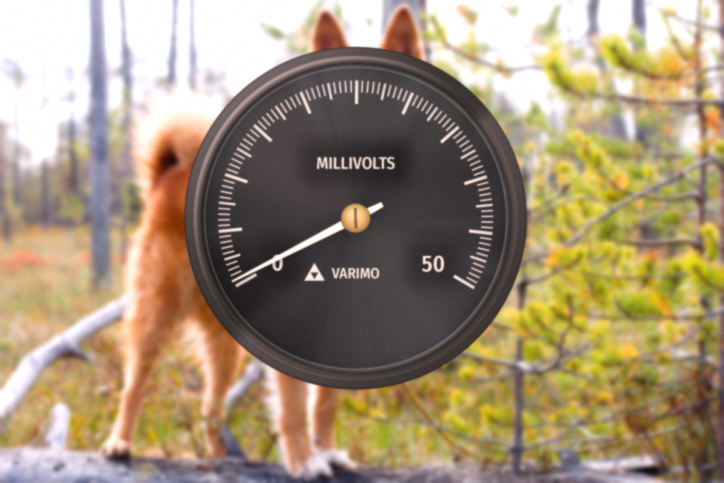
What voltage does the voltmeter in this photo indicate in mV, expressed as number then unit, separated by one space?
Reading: 0.5 mV
